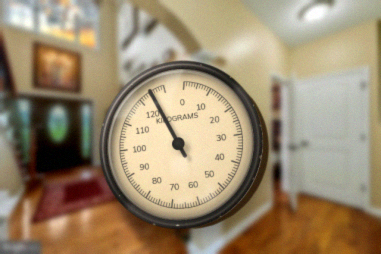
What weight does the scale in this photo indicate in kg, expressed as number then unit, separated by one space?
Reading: 125 kg
